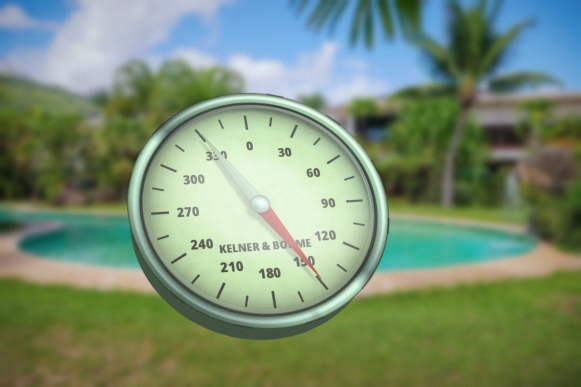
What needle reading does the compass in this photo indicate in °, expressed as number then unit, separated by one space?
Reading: 150 °
